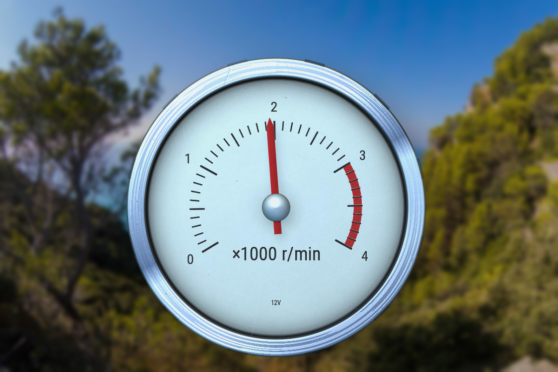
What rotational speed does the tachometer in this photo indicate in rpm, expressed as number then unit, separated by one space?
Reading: 1950 rpm
